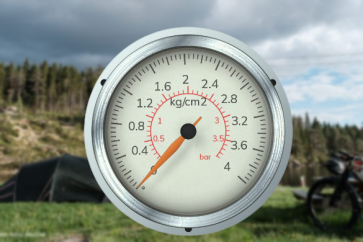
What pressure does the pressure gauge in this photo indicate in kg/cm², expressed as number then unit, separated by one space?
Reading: 0 kg/cm²
